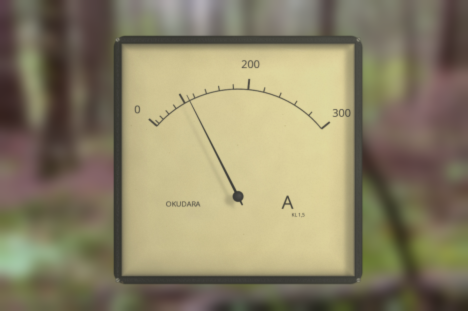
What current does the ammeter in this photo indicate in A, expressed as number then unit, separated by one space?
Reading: 110 A
